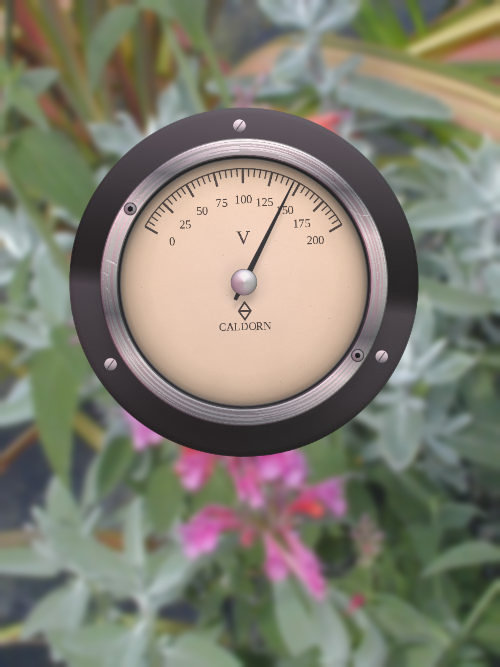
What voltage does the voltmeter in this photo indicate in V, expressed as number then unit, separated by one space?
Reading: 145 V
